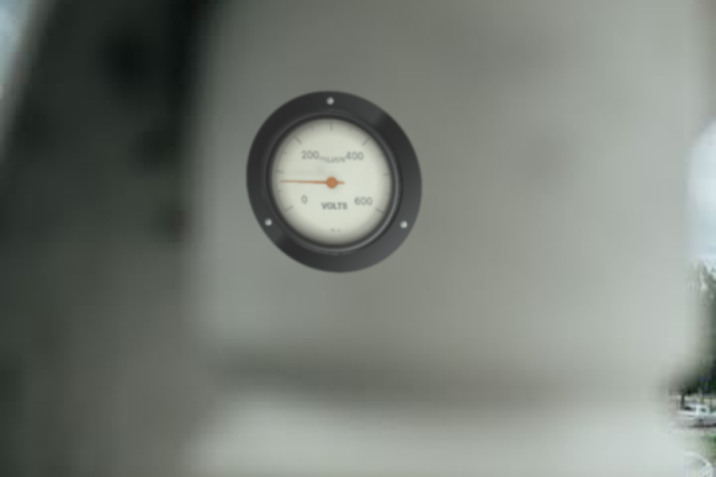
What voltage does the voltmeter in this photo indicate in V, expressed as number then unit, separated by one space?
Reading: 75 V
